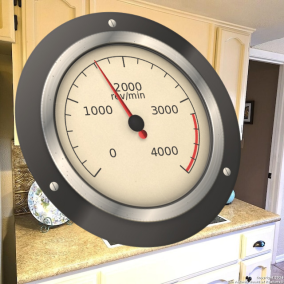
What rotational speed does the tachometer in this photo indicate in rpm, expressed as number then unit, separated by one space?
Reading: 1600 rpm
